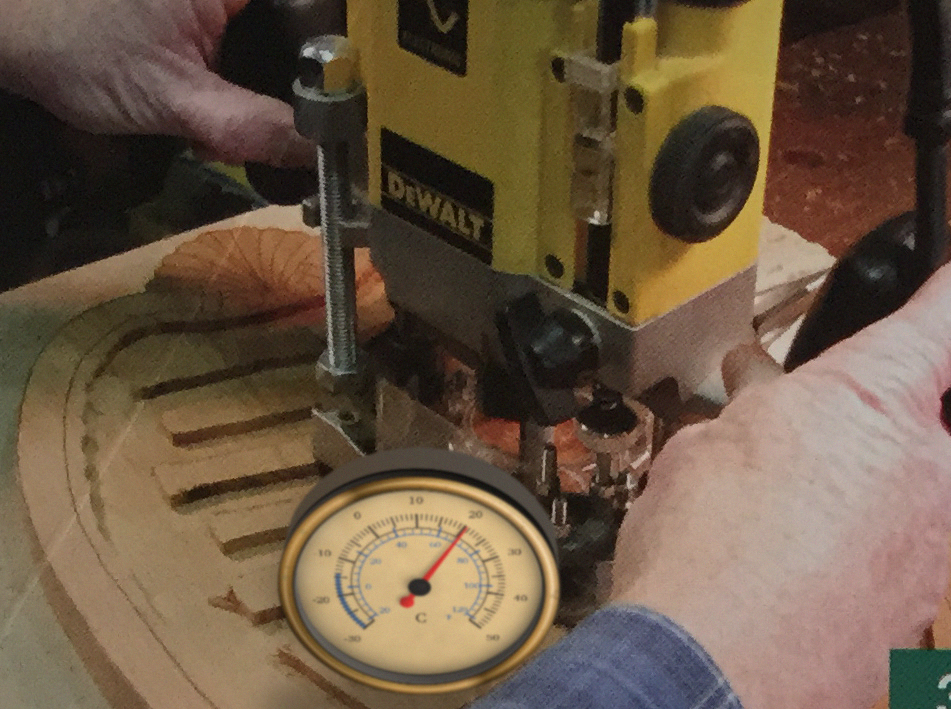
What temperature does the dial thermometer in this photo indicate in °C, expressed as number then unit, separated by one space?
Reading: 20 °C
